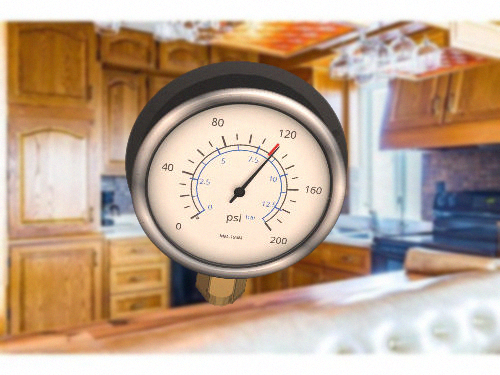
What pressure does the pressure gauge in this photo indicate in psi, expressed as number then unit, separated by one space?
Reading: 120 psi
